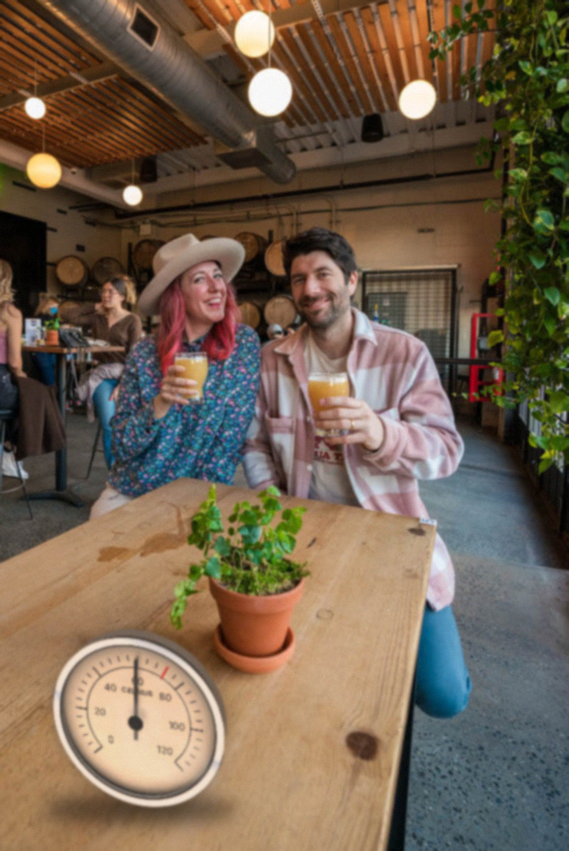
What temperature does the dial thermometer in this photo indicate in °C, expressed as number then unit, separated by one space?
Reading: 60 °C
